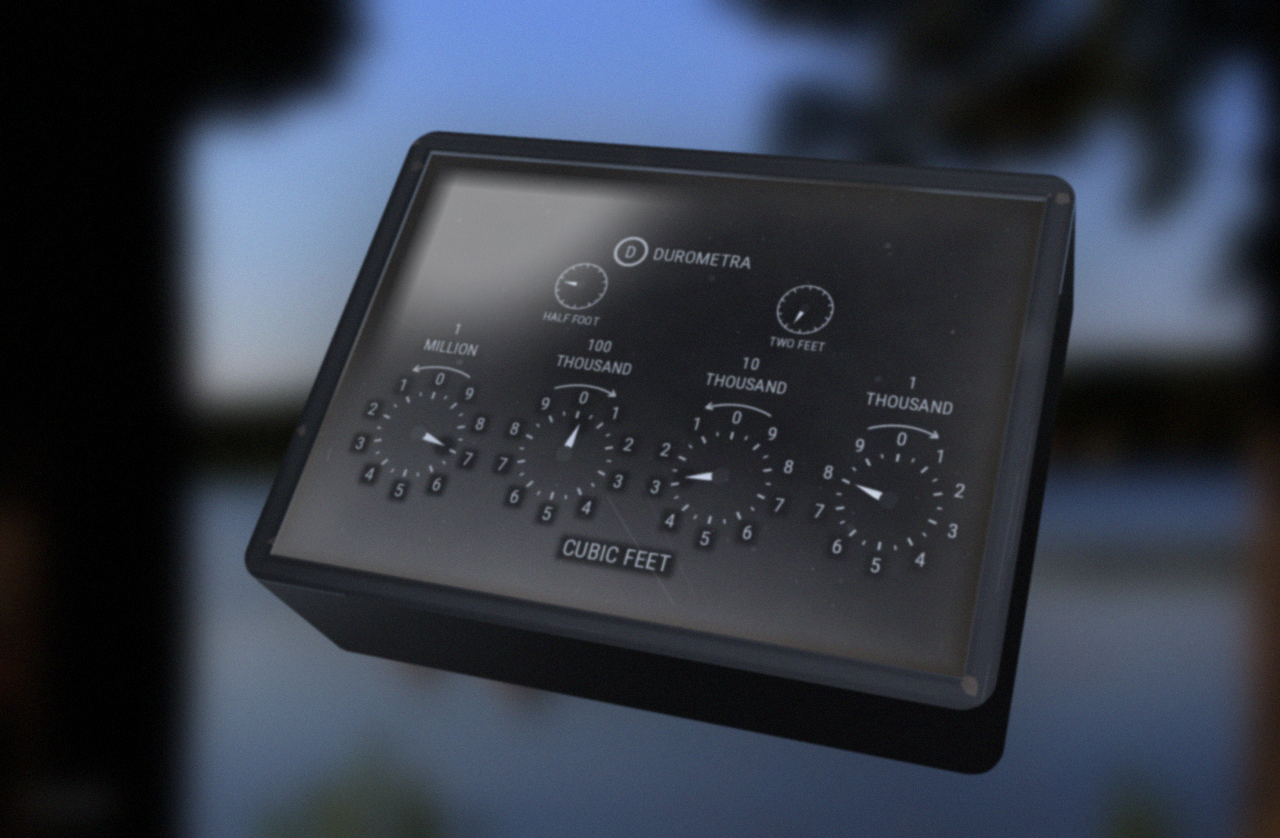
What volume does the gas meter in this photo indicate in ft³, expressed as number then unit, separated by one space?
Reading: 702800 ft³
